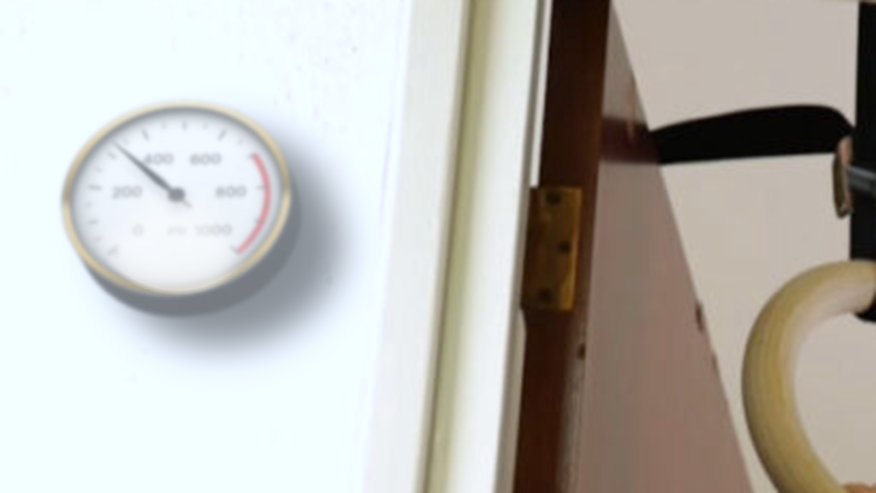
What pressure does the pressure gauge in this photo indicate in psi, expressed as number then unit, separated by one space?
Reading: 325 psi
